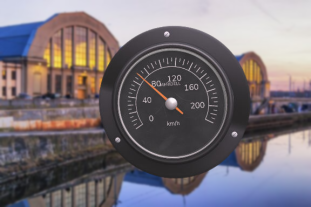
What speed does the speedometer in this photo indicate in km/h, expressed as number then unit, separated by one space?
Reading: 70 km/h
